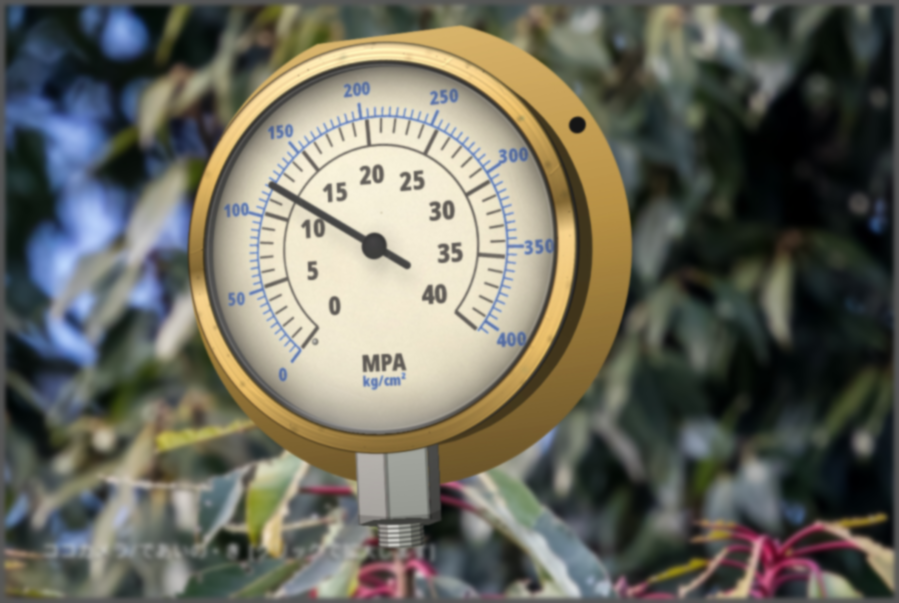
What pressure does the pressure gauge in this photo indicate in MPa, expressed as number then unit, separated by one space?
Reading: 12 MPa
